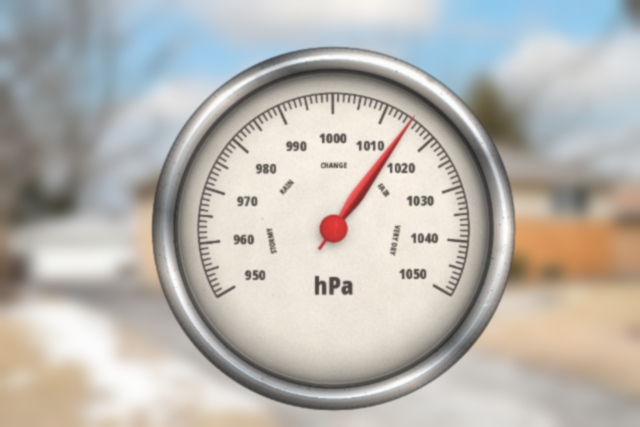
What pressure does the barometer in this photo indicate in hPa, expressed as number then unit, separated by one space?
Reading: 1015 hPa
